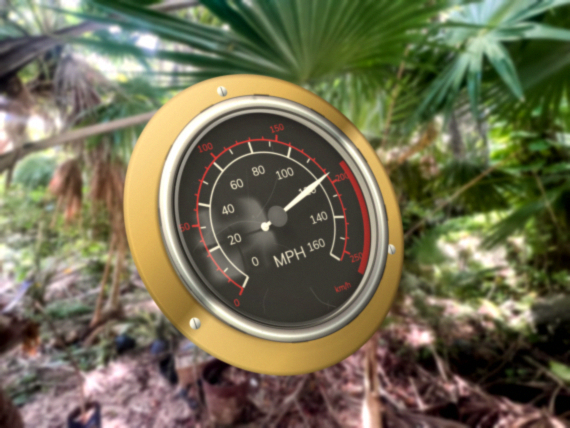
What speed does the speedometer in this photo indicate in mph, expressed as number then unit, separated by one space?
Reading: 120 mph
